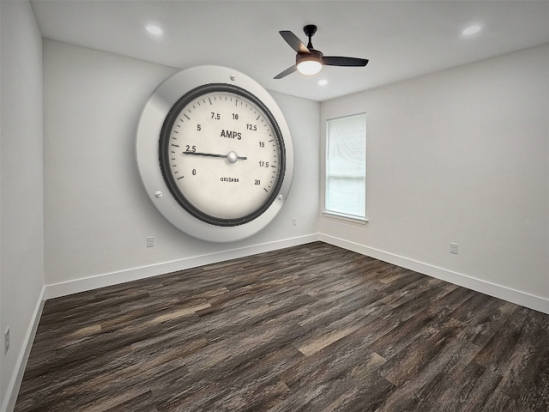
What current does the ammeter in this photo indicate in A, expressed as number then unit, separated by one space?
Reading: 2 A
